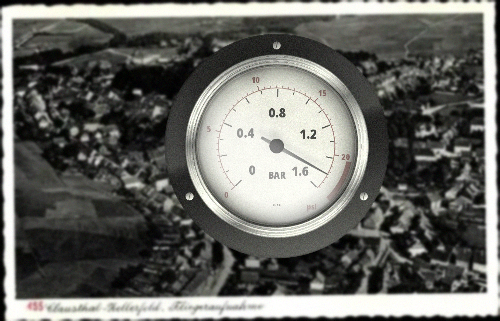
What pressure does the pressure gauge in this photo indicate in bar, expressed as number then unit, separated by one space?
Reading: 1.5 bar
